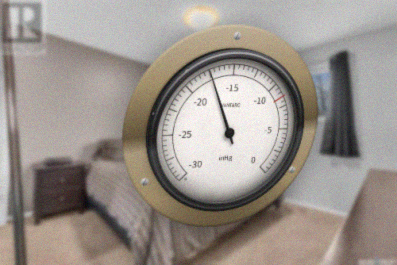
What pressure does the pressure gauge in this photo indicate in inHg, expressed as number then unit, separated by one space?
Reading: -17.5 inHg
